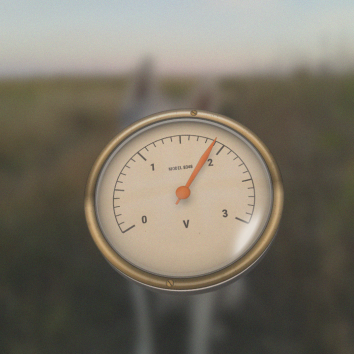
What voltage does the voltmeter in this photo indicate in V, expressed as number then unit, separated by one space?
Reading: 1.9 V
